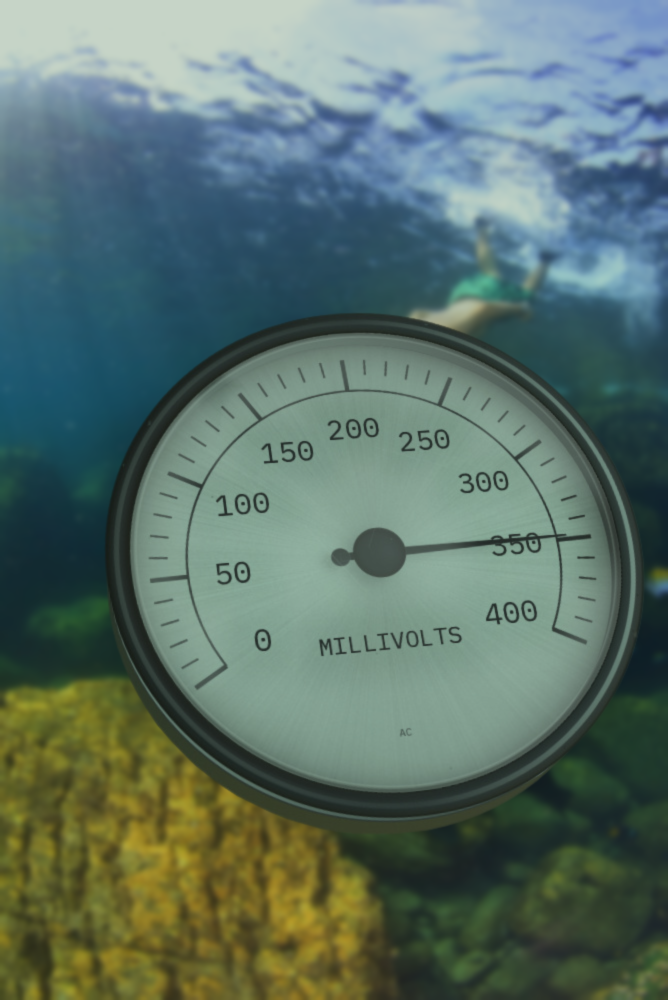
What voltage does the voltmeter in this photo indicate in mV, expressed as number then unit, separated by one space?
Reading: 350 mV
